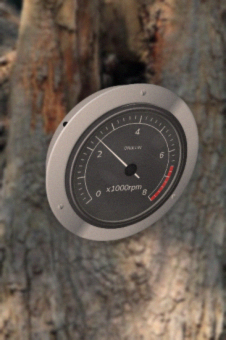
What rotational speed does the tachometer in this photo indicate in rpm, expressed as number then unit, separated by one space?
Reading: 2400 rpm
